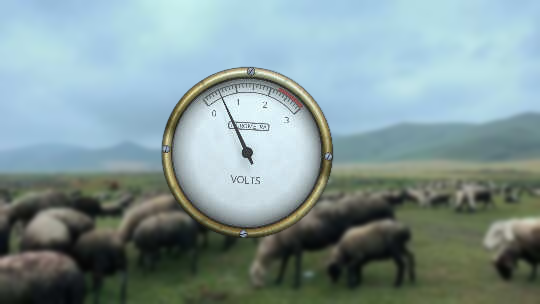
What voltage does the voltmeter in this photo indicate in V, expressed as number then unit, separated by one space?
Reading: 0.5 V
